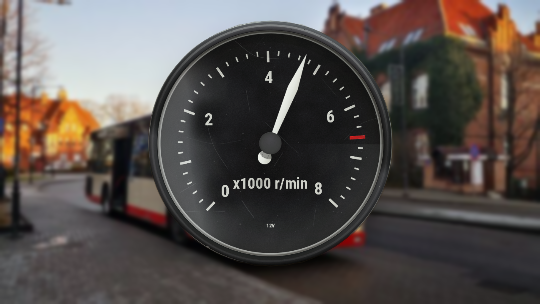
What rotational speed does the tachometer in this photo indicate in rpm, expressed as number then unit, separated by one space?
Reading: 4700 rpm
